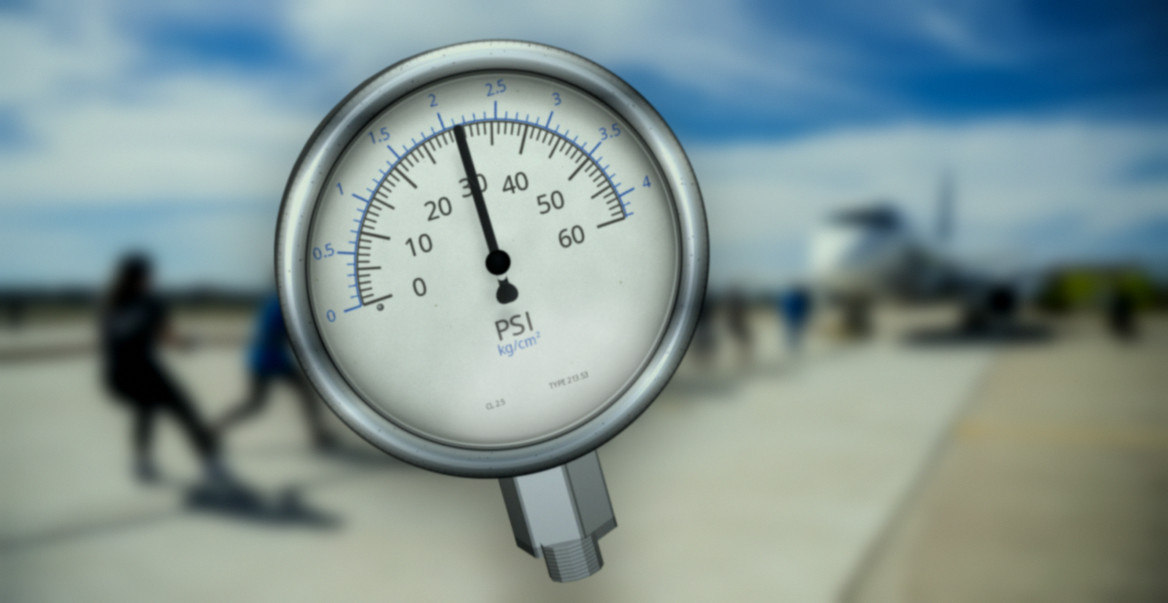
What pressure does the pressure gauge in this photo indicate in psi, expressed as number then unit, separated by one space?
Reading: 30 psi
